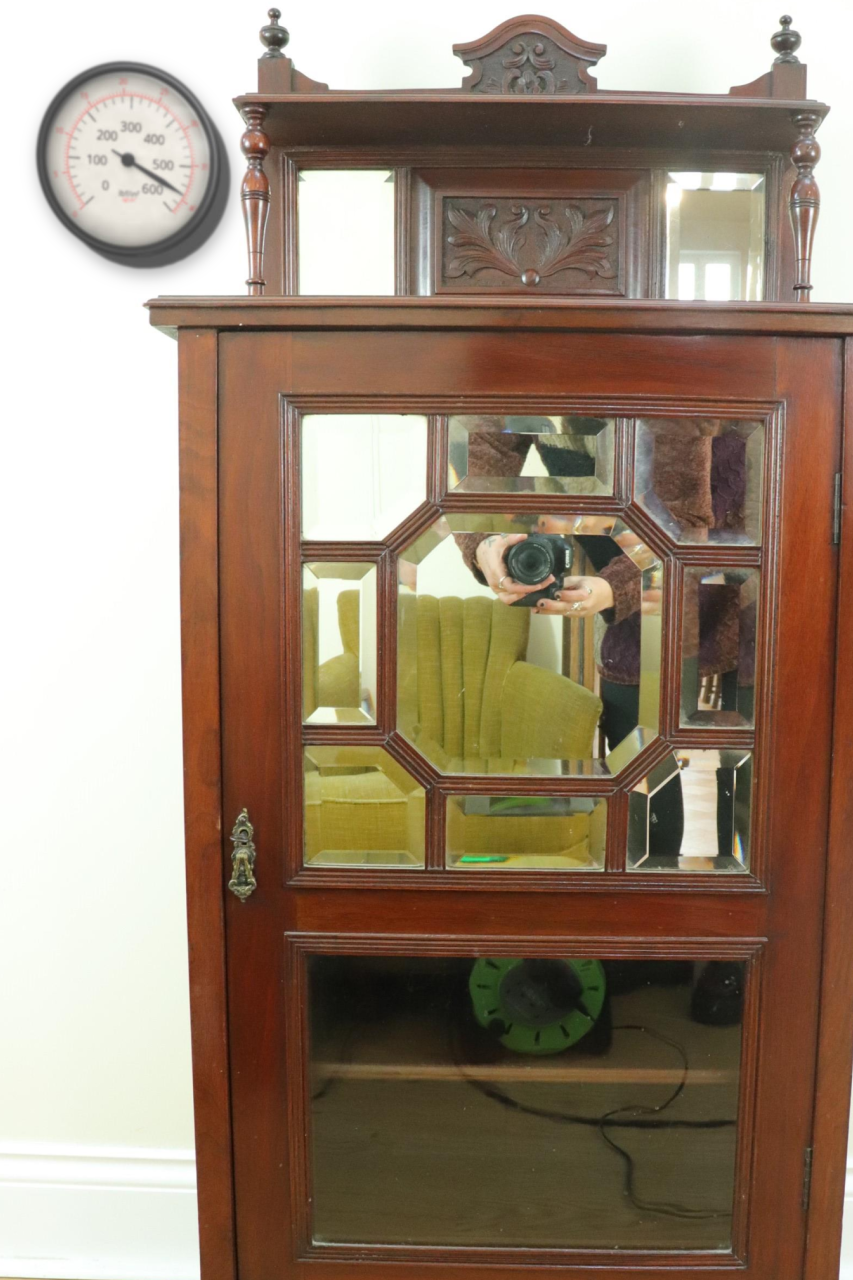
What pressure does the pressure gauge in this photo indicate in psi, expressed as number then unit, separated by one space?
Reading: 560 psi
